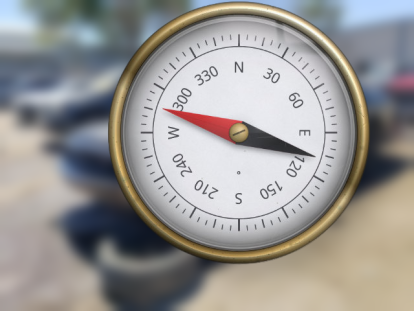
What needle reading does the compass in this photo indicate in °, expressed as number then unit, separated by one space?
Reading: 287.5 °
